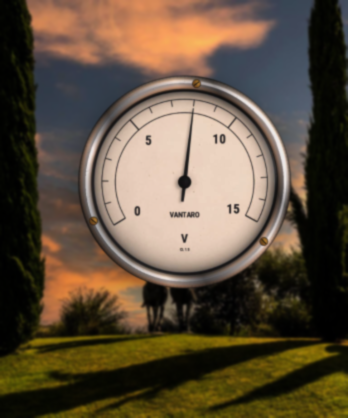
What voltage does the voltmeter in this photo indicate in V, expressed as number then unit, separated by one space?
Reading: 8 V
